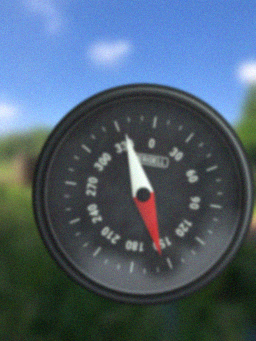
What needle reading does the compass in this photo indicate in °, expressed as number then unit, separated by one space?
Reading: 155 °
